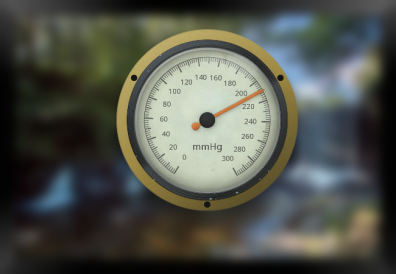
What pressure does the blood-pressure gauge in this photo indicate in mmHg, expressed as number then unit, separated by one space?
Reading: 210 mmHg
